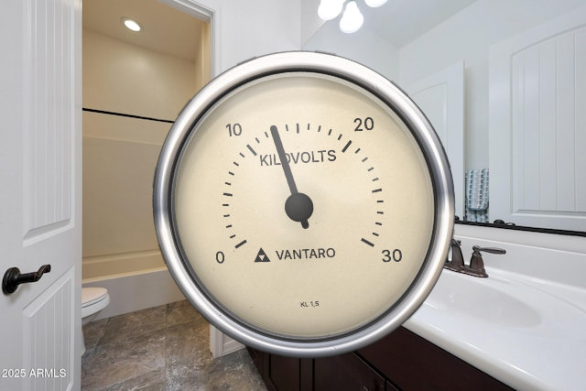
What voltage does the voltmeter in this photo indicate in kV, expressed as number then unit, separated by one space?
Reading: 13 kV
